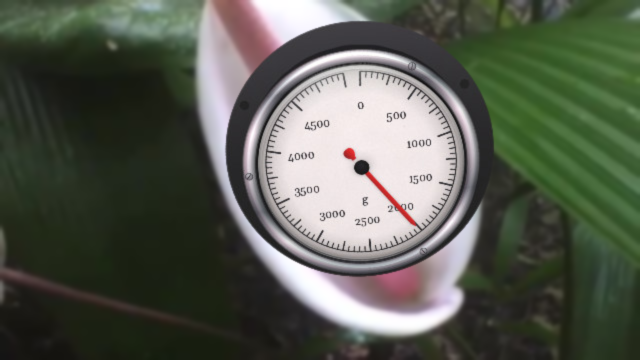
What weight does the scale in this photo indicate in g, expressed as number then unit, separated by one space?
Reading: 2000 g
